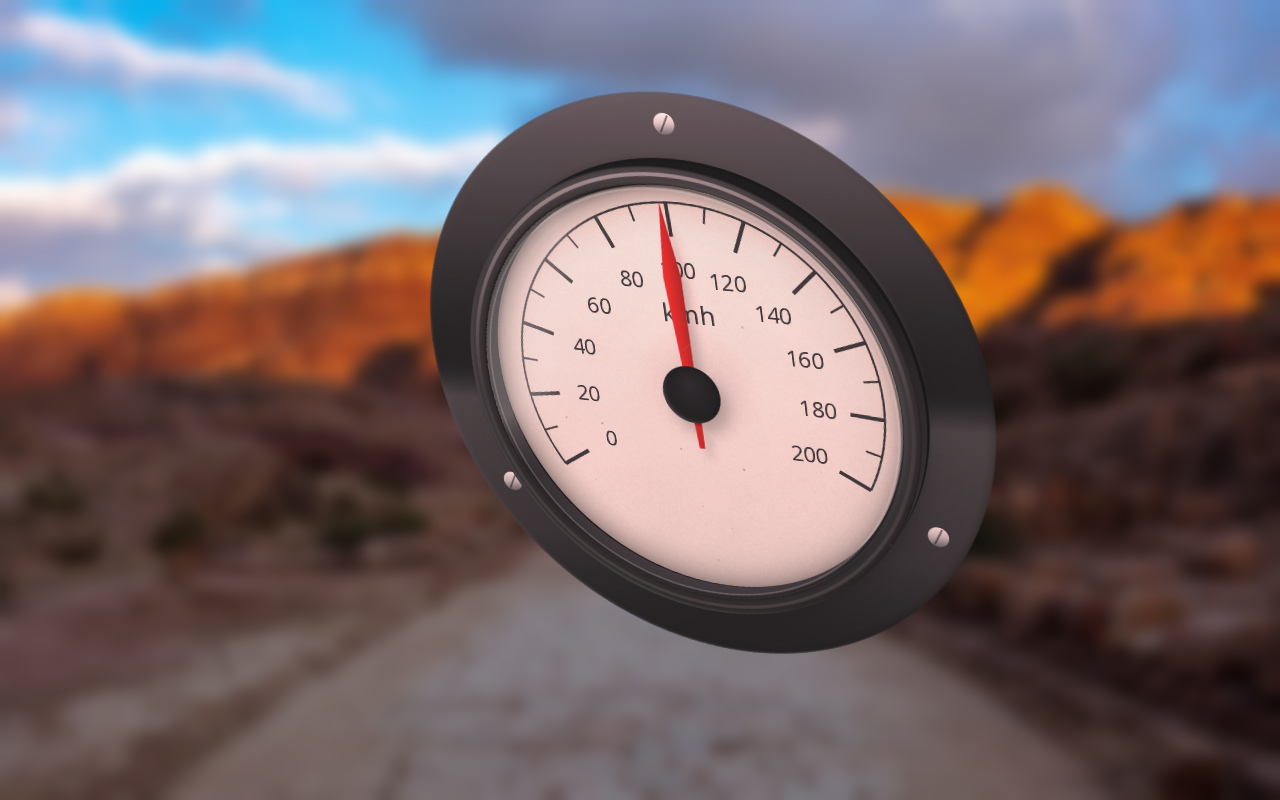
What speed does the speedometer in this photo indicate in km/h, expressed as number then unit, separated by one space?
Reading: 100 km/h
